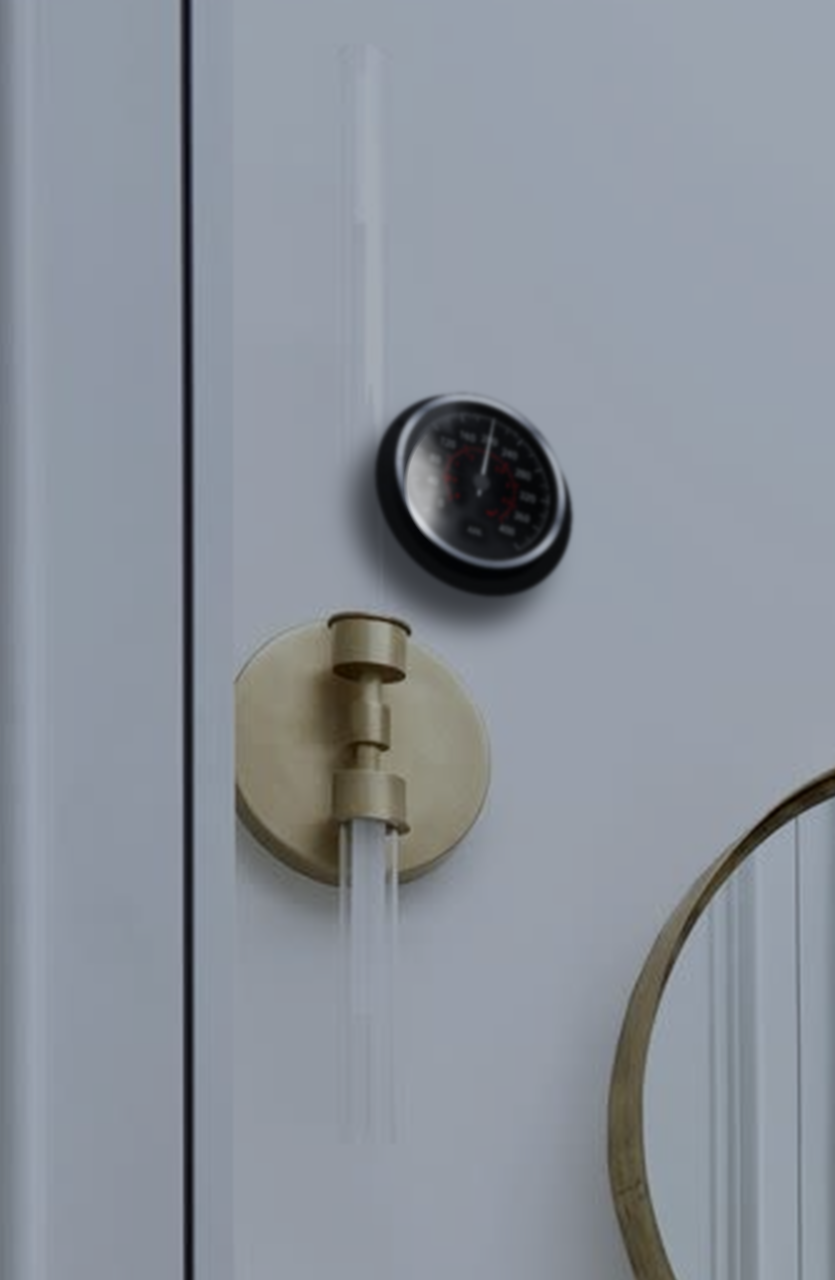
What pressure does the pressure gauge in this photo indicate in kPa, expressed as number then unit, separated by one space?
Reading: 200 kPa
